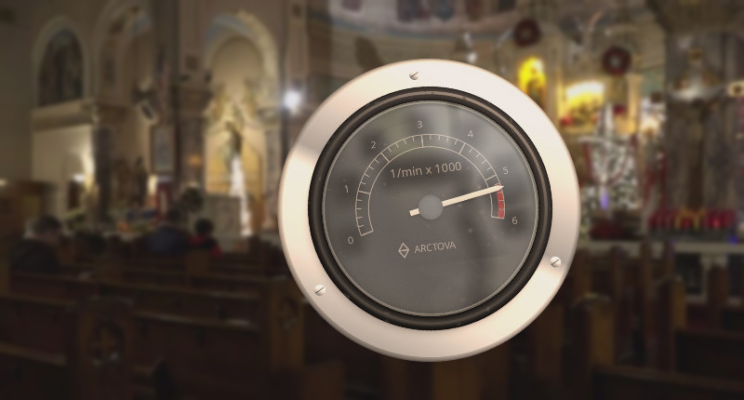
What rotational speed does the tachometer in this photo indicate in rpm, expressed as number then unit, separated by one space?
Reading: 5300 rpm
